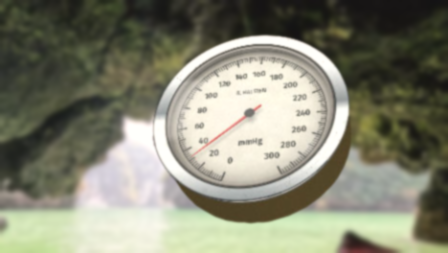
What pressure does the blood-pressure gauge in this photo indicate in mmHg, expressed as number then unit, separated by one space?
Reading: 30 mmHg
